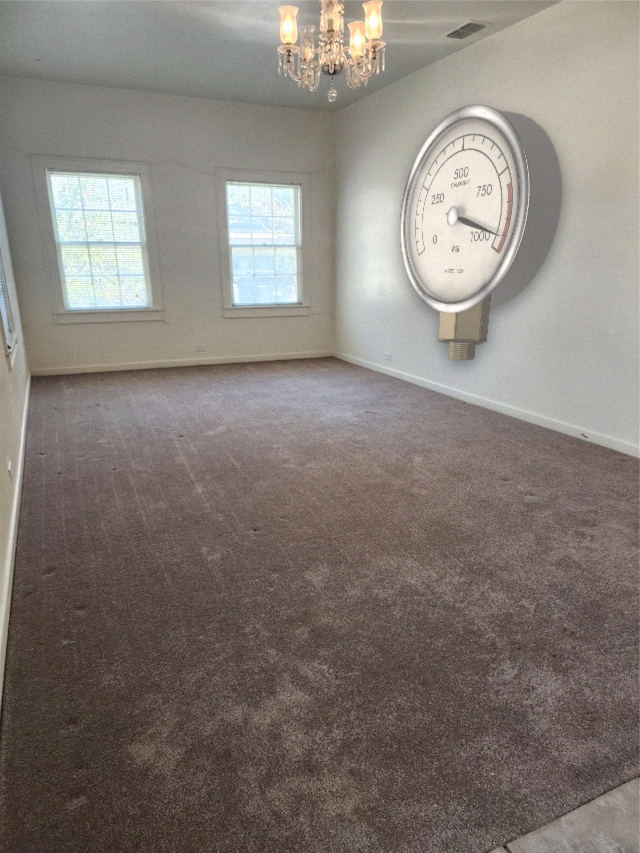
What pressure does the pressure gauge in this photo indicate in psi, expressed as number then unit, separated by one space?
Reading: 950 psi
